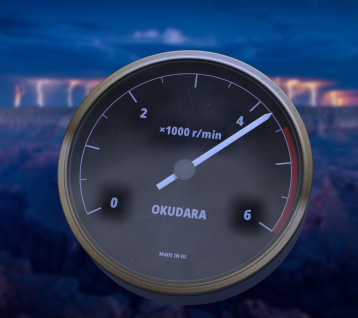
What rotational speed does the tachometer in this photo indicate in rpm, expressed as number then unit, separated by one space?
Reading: 4250 rpm
